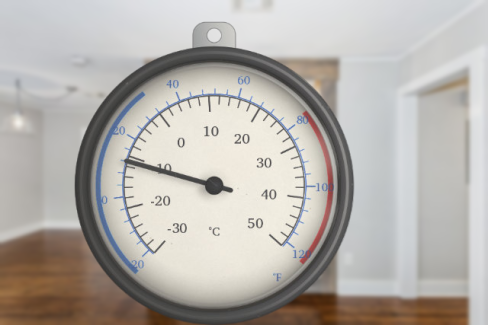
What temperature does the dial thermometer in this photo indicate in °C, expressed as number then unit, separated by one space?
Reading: -11 °C
